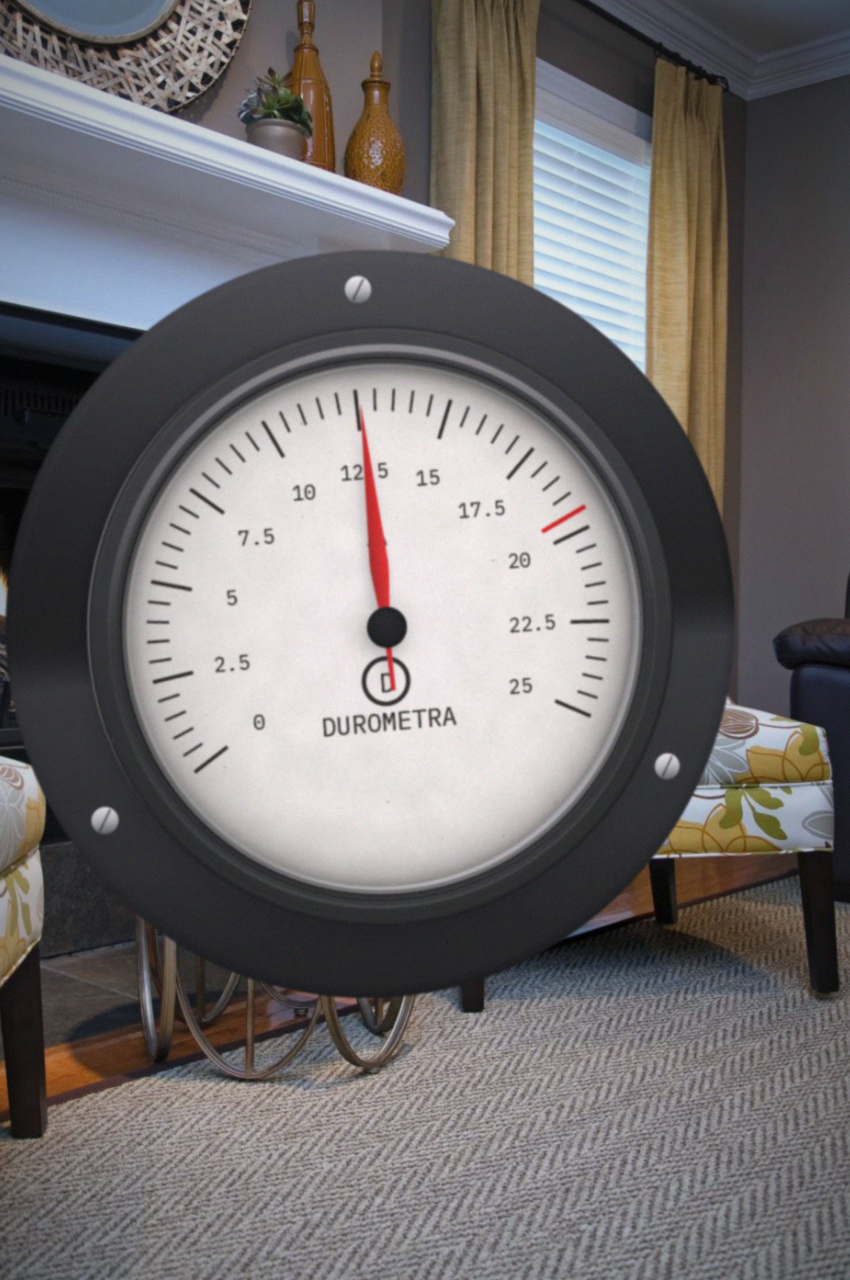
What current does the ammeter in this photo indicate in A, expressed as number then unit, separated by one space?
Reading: 12.5 A
